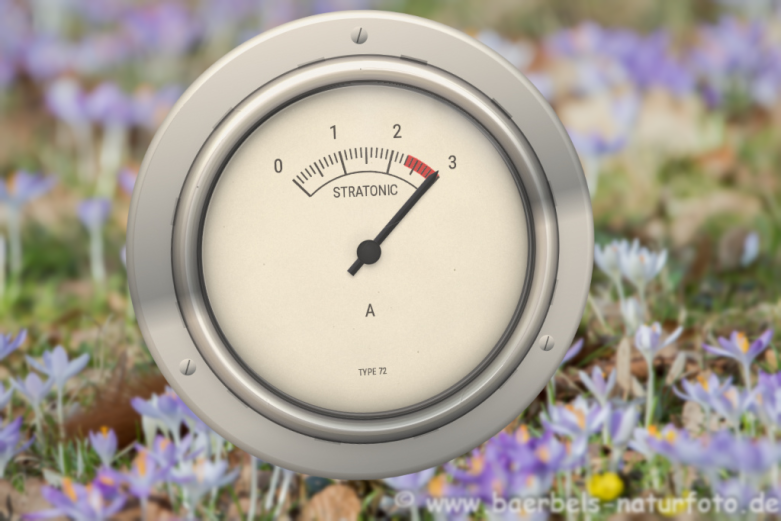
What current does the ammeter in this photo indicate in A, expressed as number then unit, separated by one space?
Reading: 2.9 A
